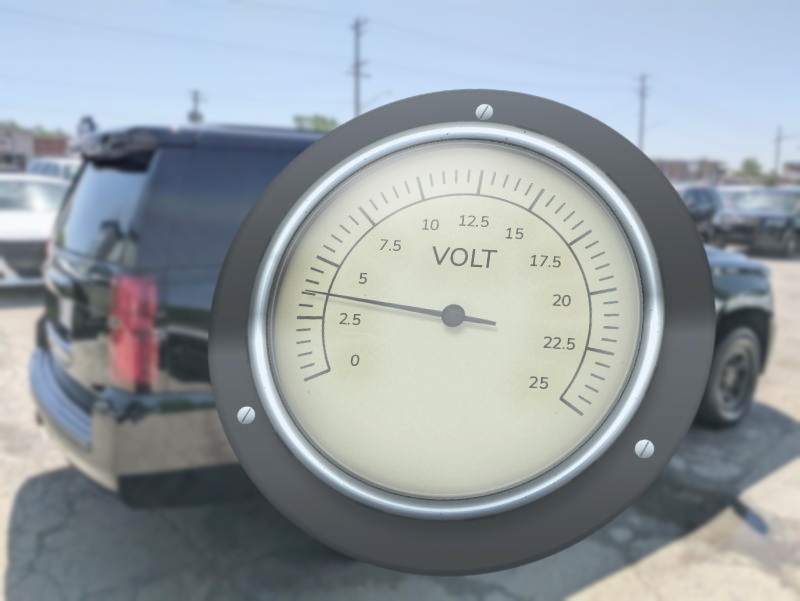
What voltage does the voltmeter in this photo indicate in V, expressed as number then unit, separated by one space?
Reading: 3.5 V
